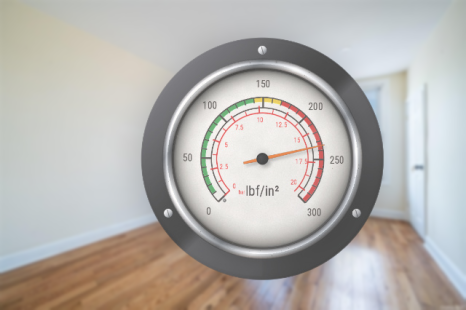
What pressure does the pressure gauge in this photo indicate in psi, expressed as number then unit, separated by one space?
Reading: 235 psi
